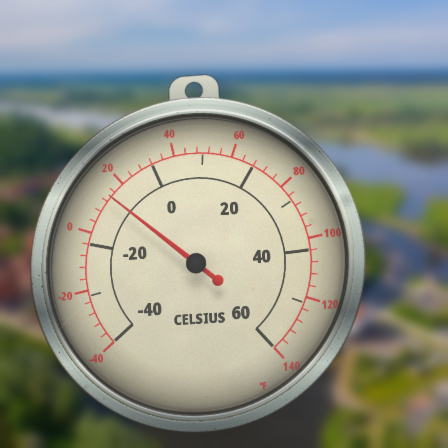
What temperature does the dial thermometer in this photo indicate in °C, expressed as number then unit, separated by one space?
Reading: -10 °C
